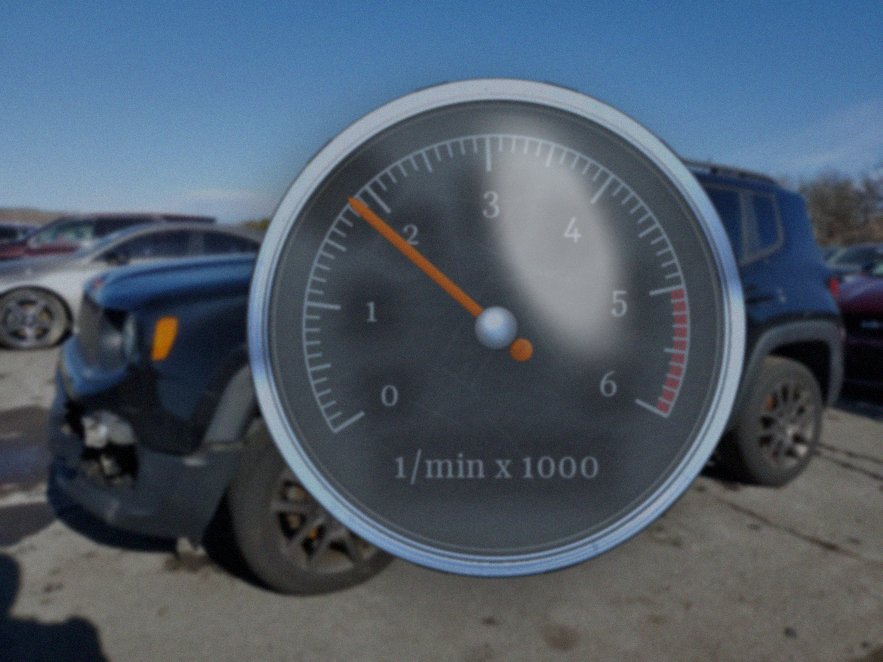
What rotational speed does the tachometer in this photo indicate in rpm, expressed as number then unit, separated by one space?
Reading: 1850 rpm
